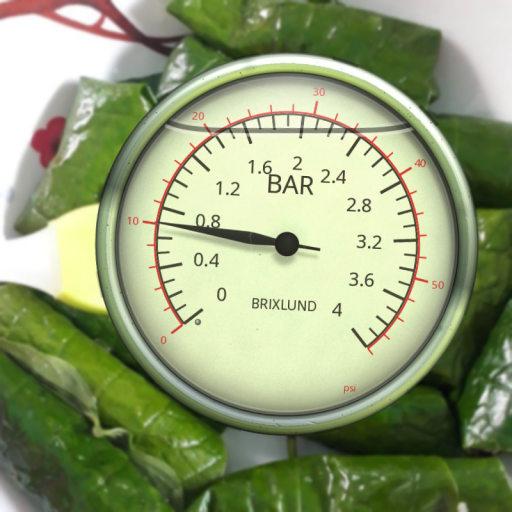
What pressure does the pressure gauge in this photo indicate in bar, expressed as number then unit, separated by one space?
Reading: 0.7 bar
